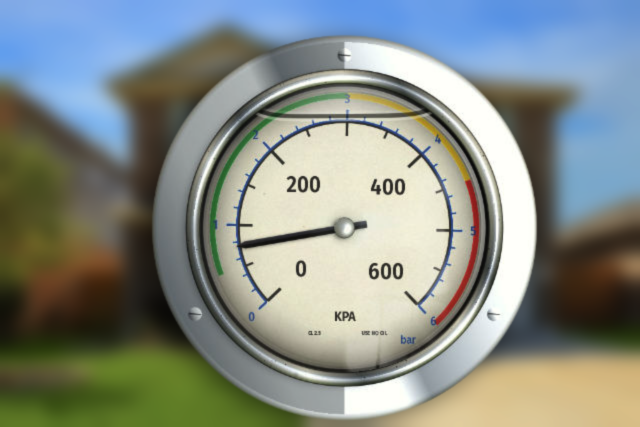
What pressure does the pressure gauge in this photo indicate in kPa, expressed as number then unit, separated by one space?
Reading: 75 kPa
